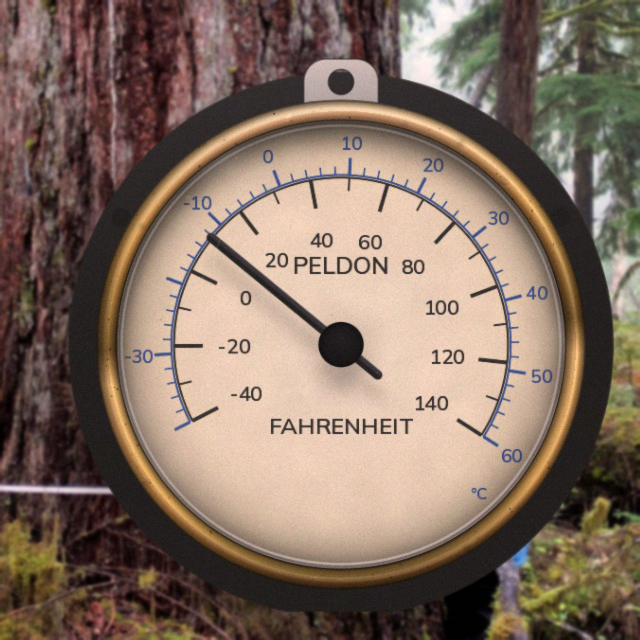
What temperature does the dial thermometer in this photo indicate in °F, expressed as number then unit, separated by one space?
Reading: 10 °F
